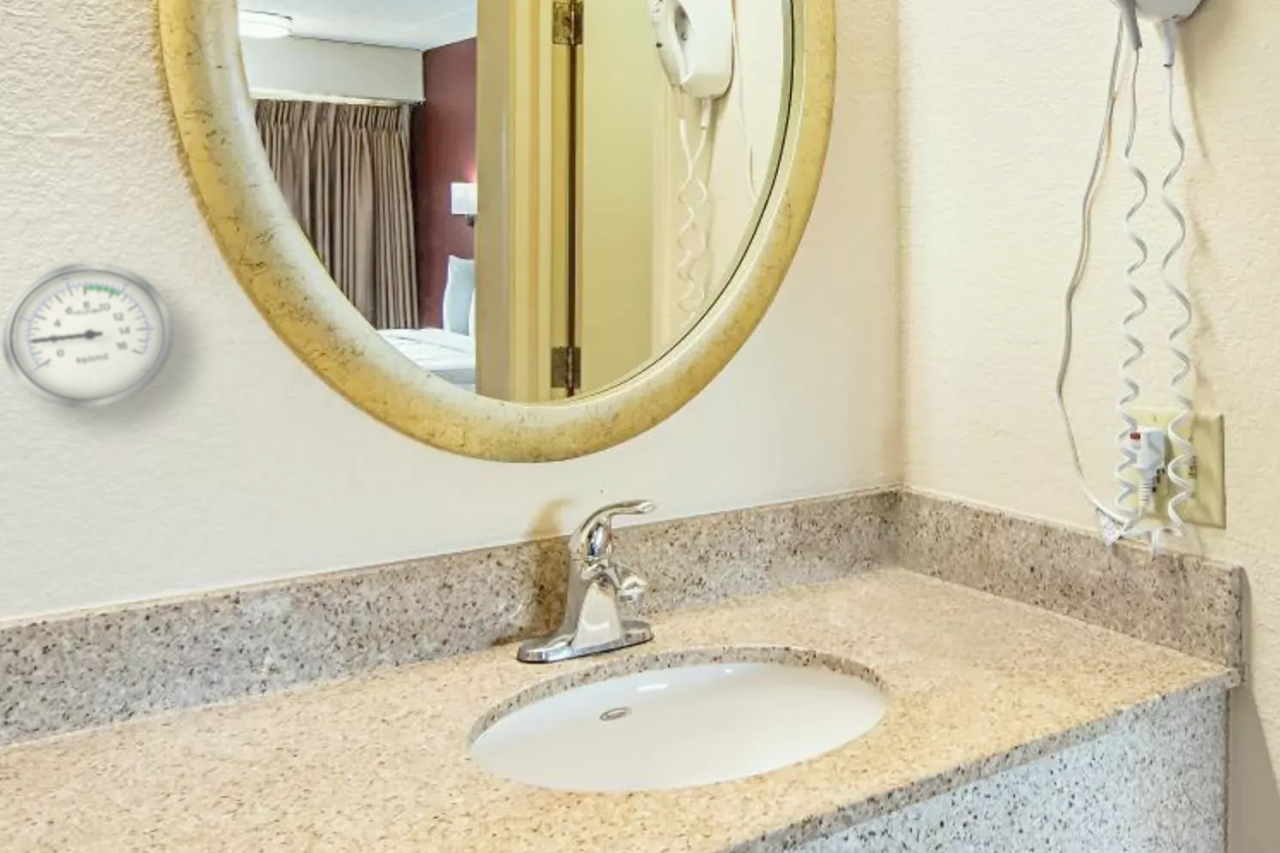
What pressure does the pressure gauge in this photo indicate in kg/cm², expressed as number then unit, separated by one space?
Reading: 2 kg/cm²
